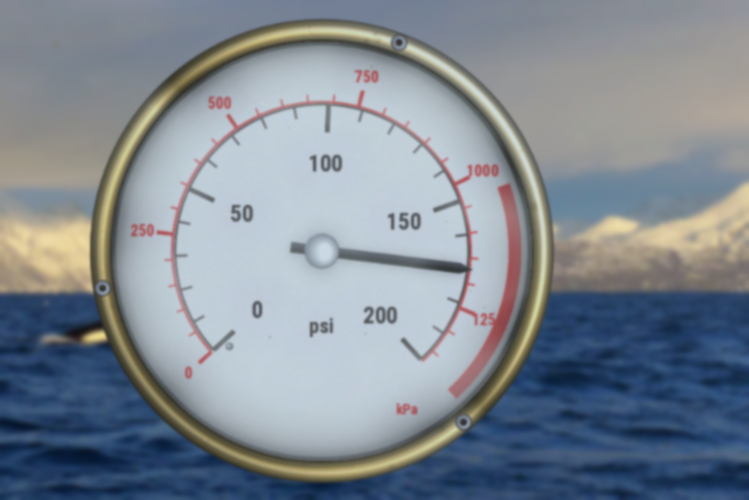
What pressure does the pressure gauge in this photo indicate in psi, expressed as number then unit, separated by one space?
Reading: 170 psi
